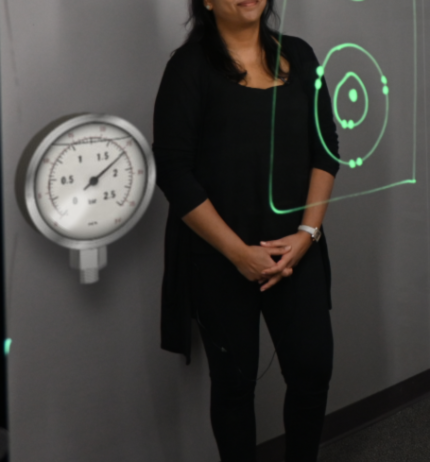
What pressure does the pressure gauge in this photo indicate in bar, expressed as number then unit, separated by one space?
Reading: 1.75 bar
